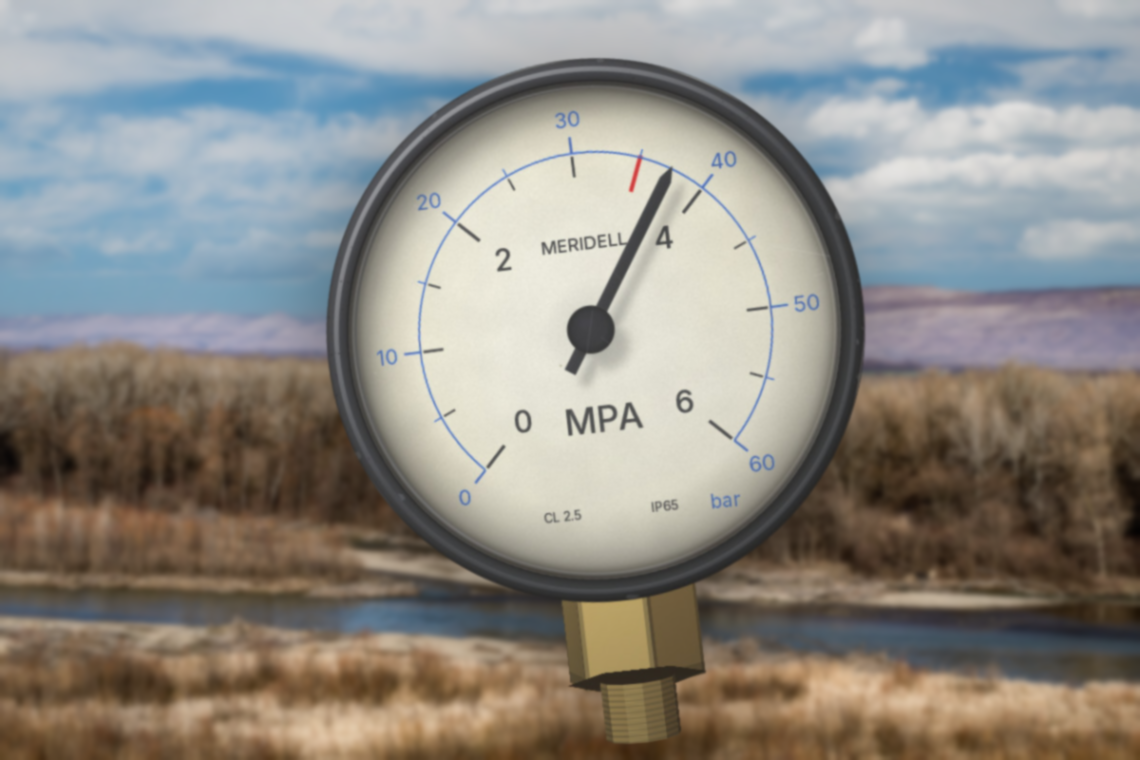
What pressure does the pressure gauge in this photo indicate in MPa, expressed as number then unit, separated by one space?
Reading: 3.75 MPa
